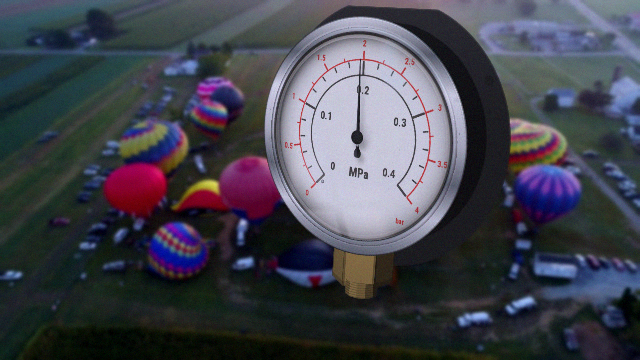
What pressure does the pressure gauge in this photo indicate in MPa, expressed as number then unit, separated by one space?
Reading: 0.2 MPa
